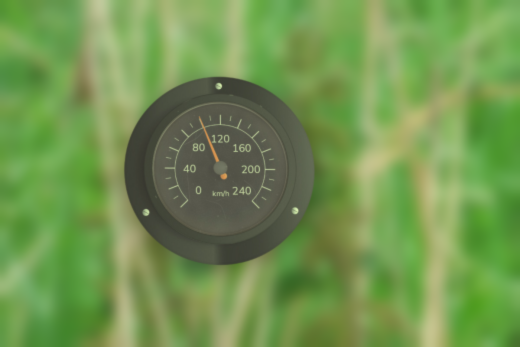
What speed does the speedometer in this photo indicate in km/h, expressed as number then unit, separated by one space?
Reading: 100 km/h
